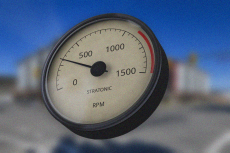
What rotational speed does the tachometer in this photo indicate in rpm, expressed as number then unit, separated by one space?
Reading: 300 rpm
